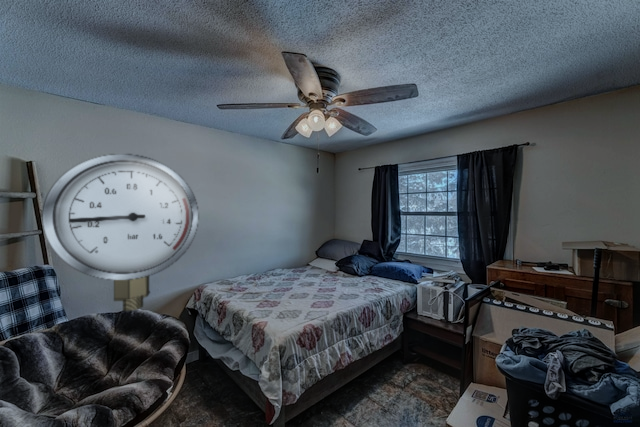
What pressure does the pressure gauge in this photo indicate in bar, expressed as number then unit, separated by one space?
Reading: 0.25 bar
